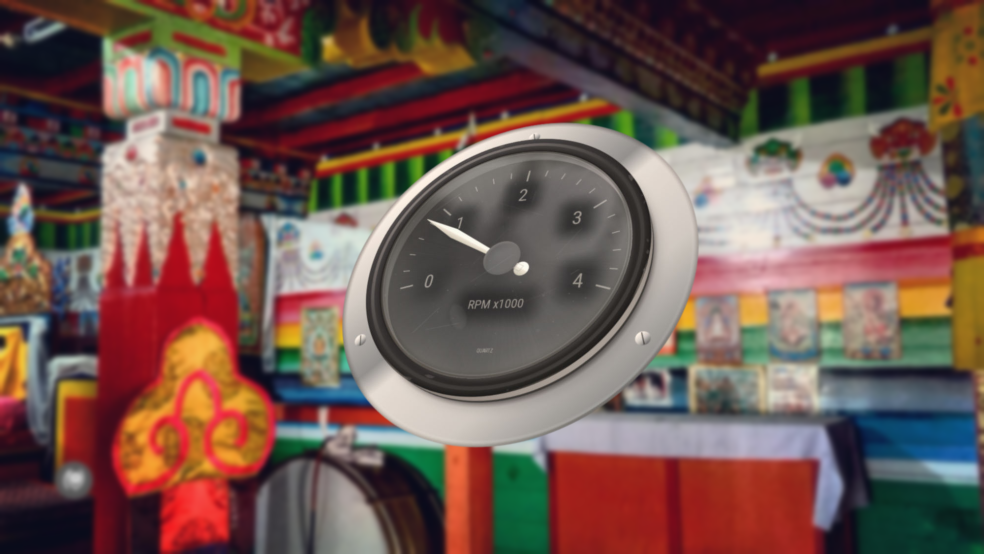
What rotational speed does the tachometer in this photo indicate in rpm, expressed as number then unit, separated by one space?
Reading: 800 rpm
